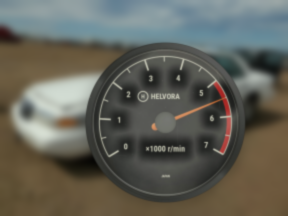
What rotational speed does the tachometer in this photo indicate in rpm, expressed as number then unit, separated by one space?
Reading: 5500 rpm
